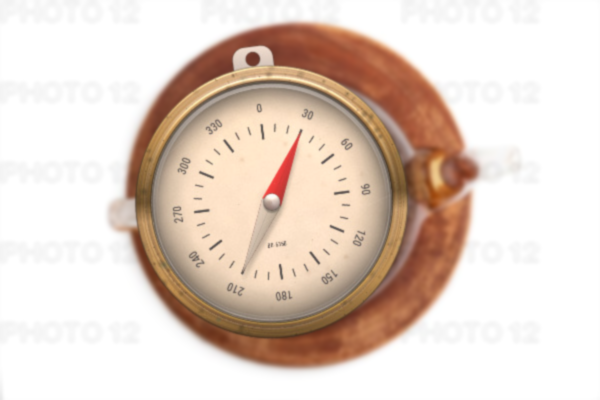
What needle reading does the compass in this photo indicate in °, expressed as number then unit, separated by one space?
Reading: 30 °
